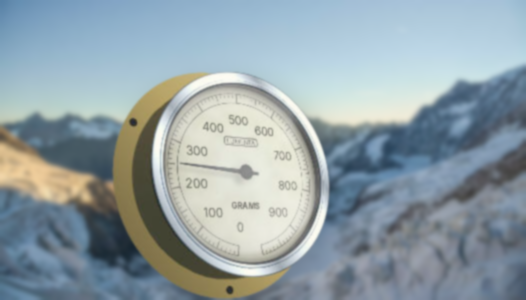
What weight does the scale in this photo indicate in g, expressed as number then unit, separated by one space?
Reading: 250 g
